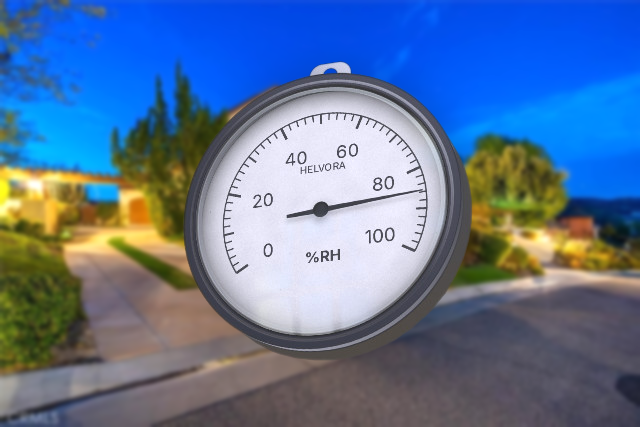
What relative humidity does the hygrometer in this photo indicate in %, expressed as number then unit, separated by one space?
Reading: 86 %
